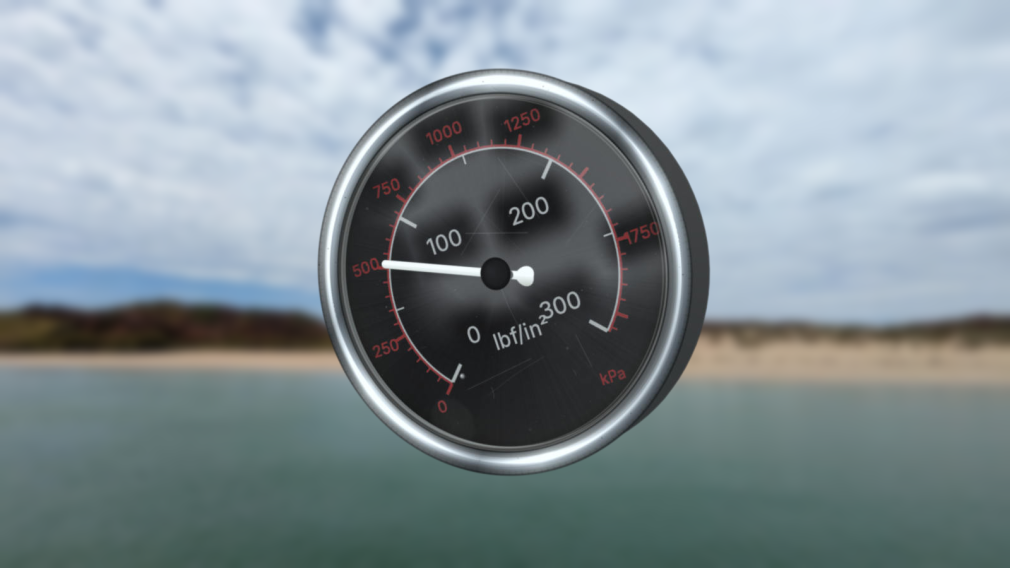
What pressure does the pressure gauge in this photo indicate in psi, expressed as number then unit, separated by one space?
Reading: 75 psi
